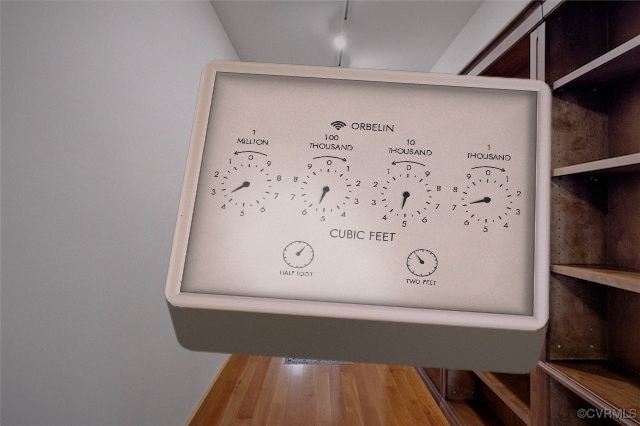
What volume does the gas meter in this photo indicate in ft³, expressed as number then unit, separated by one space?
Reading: 354700 ft³
